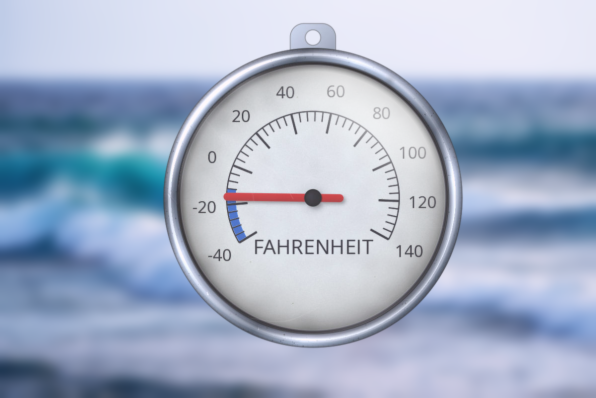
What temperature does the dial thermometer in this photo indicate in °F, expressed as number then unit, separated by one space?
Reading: -16 °F
